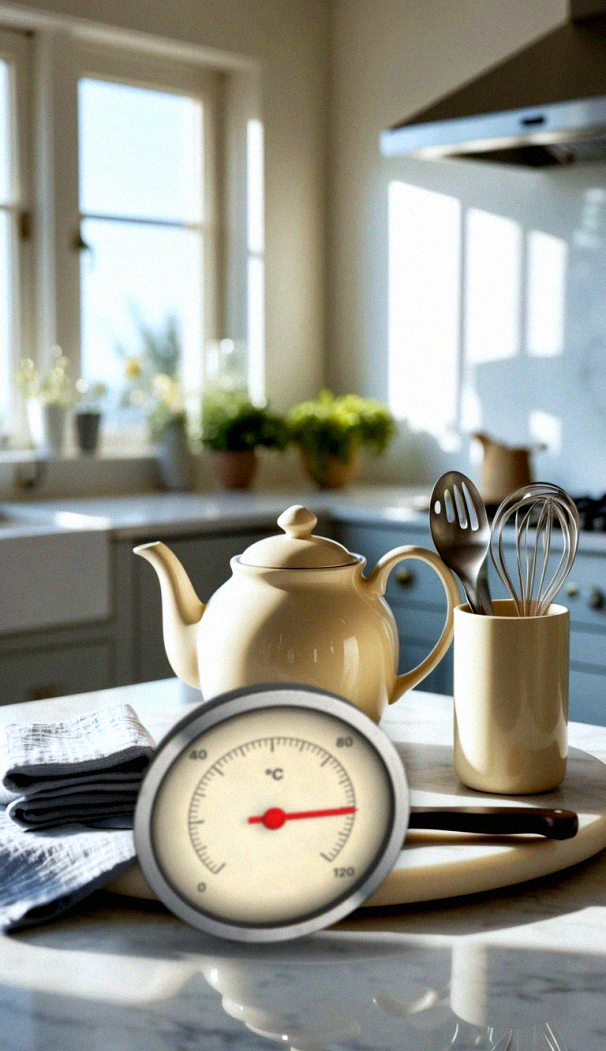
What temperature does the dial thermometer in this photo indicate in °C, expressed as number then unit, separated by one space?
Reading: 100 °C
